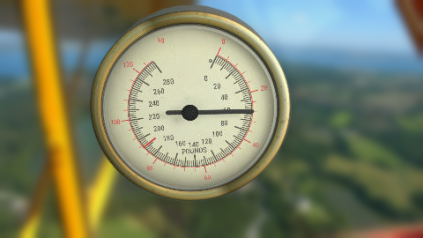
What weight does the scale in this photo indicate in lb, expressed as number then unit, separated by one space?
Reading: 60 lb
